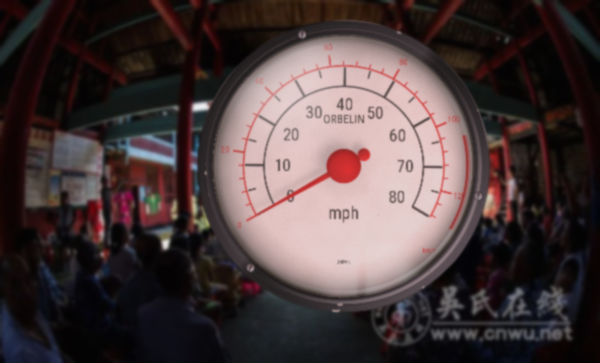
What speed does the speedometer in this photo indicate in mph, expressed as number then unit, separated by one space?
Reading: 0 mph
